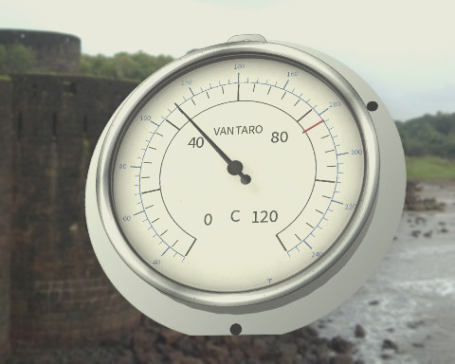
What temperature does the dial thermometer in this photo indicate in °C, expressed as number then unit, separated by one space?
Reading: 44 °C
